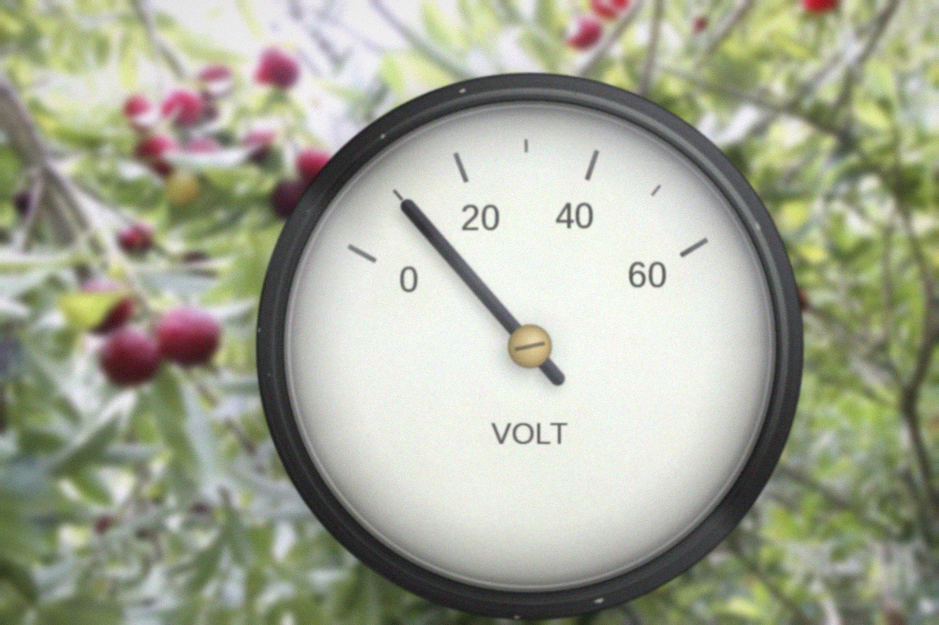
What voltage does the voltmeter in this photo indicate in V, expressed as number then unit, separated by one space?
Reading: 10 V
